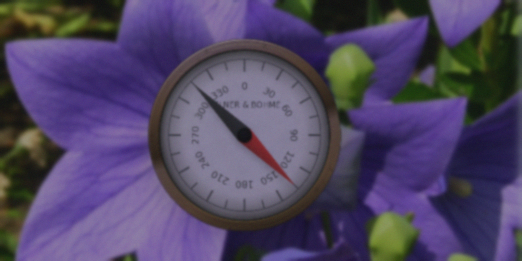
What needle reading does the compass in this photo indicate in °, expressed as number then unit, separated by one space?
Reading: 135 °
